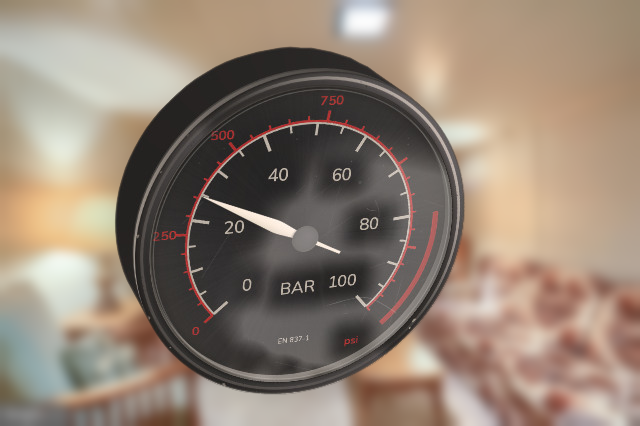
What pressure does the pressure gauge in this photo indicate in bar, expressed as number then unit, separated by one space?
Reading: 25 bar
